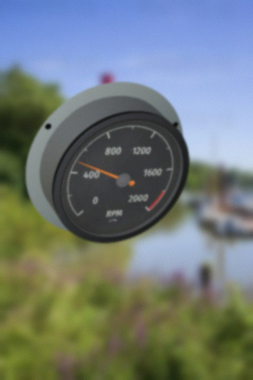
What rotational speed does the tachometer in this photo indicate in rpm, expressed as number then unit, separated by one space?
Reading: 500 rpm
